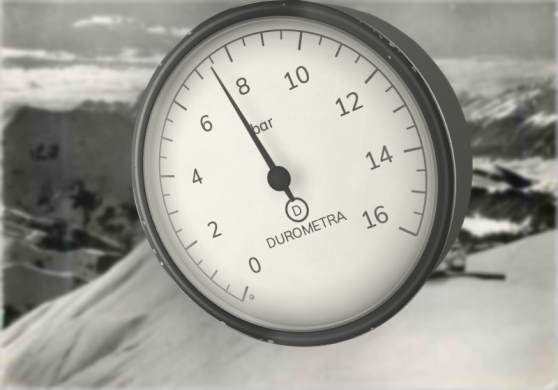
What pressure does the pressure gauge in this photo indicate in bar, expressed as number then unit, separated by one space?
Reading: 7.5 bar
